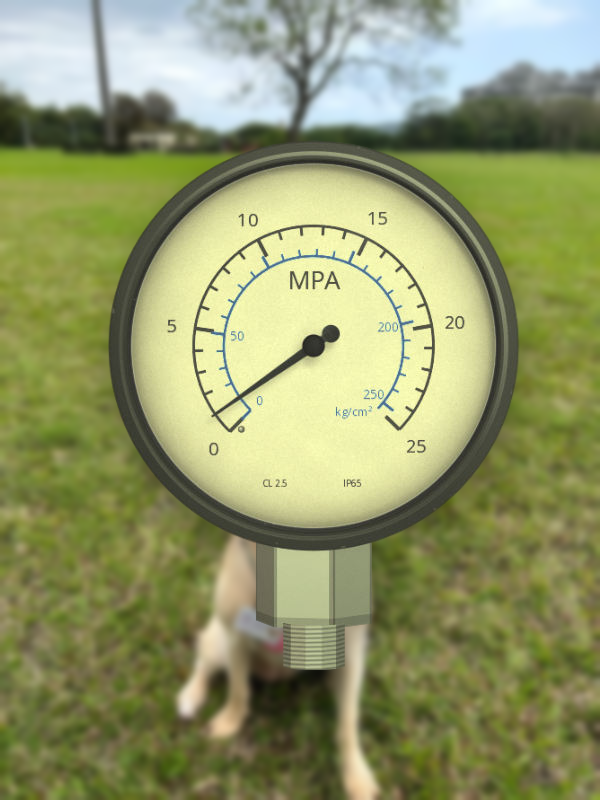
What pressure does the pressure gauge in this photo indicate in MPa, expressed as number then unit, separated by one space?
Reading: 1 MPa
